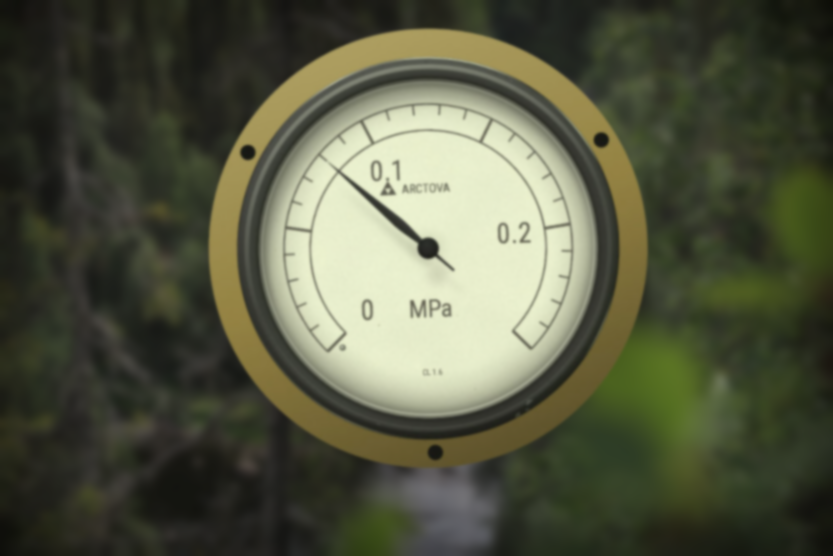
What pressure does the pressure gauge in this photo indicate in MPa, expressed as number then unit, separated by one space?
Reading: 0.08 MPa
